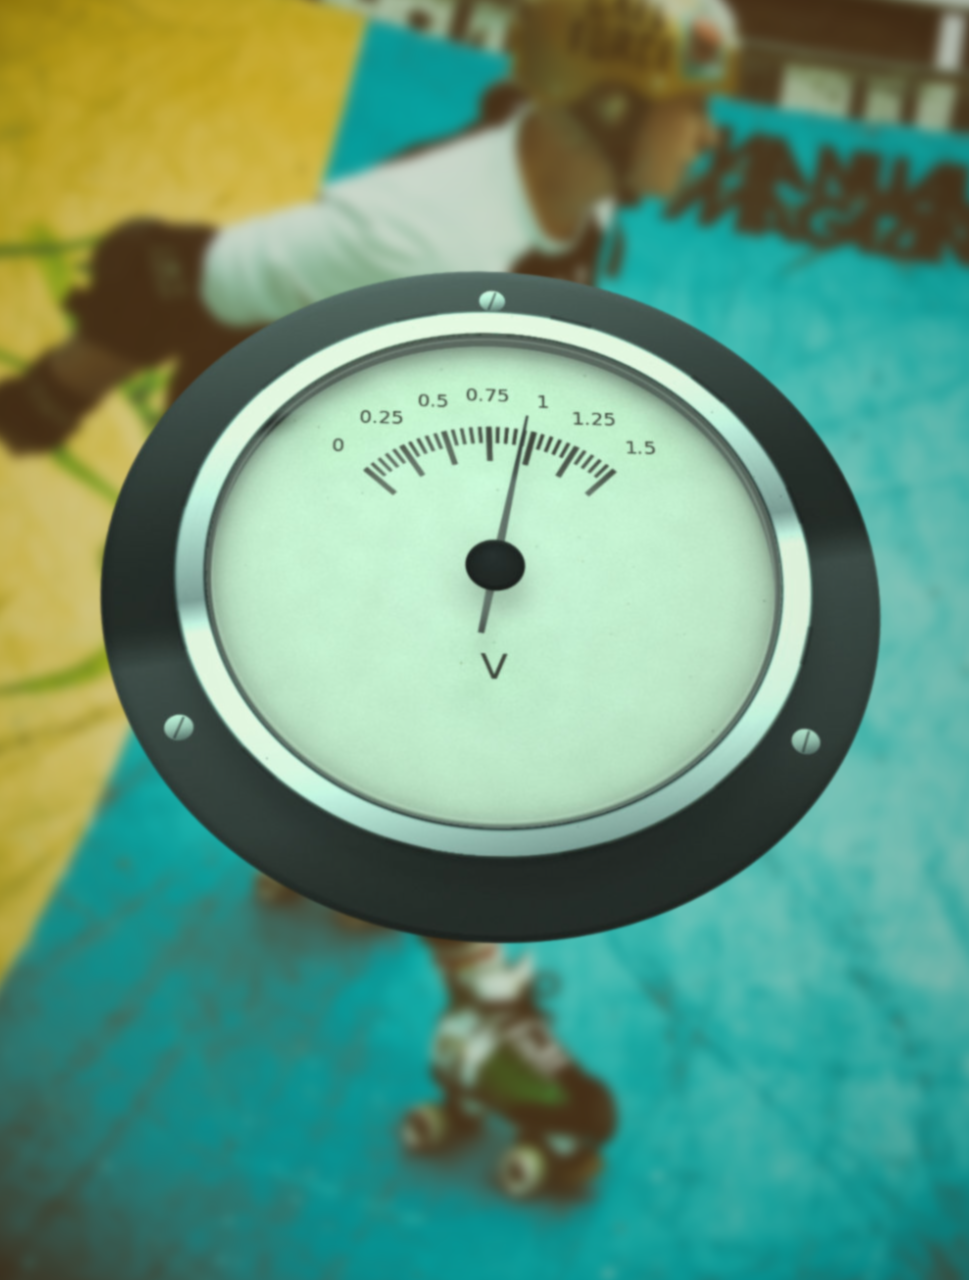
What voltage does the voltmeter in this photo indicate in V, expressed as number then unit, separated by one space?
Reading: 0.95 V
